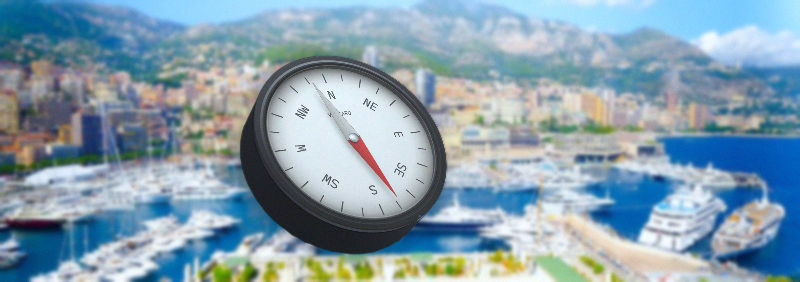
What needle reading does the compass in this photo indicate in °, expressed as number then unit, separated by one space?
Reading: 165 °
